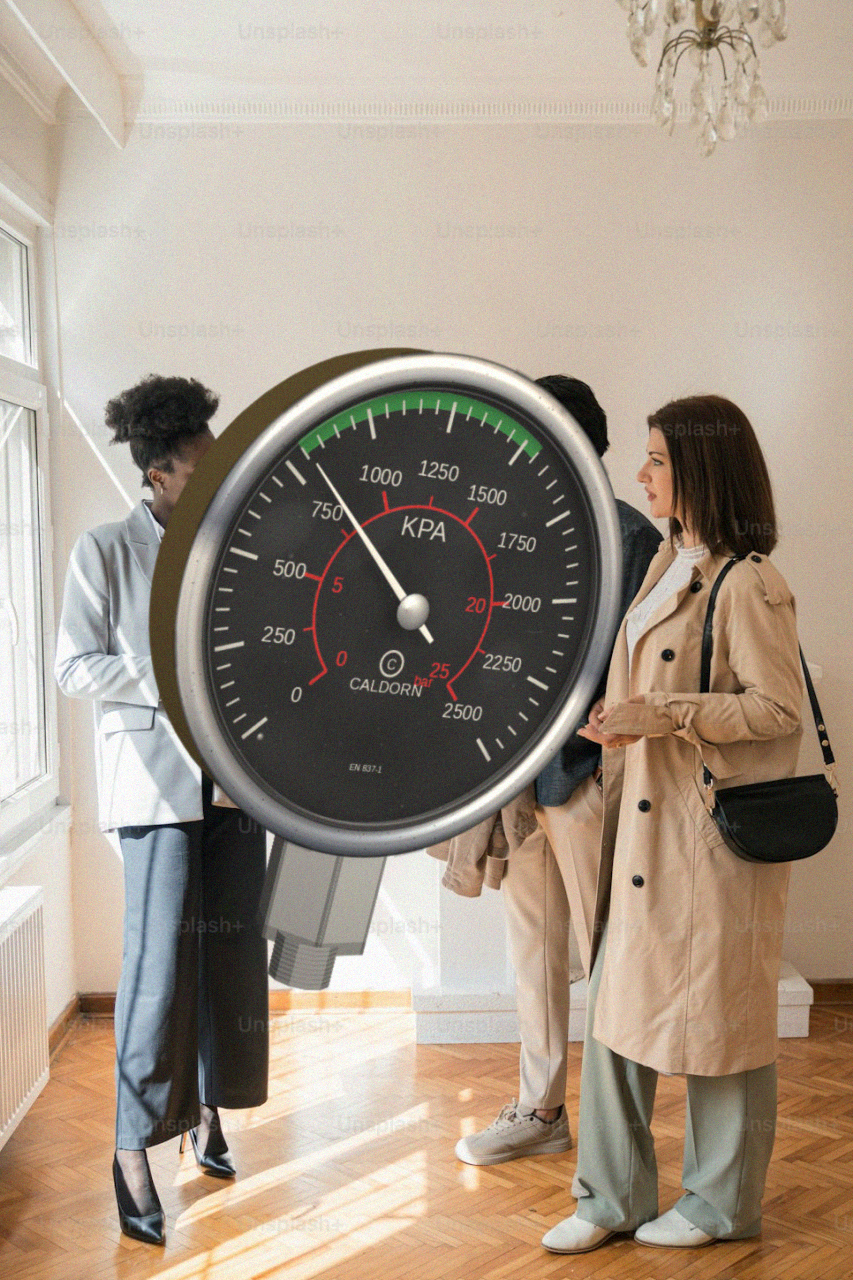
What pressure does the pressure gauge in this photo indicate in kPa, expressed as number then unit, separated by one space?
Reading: 800 kPa
